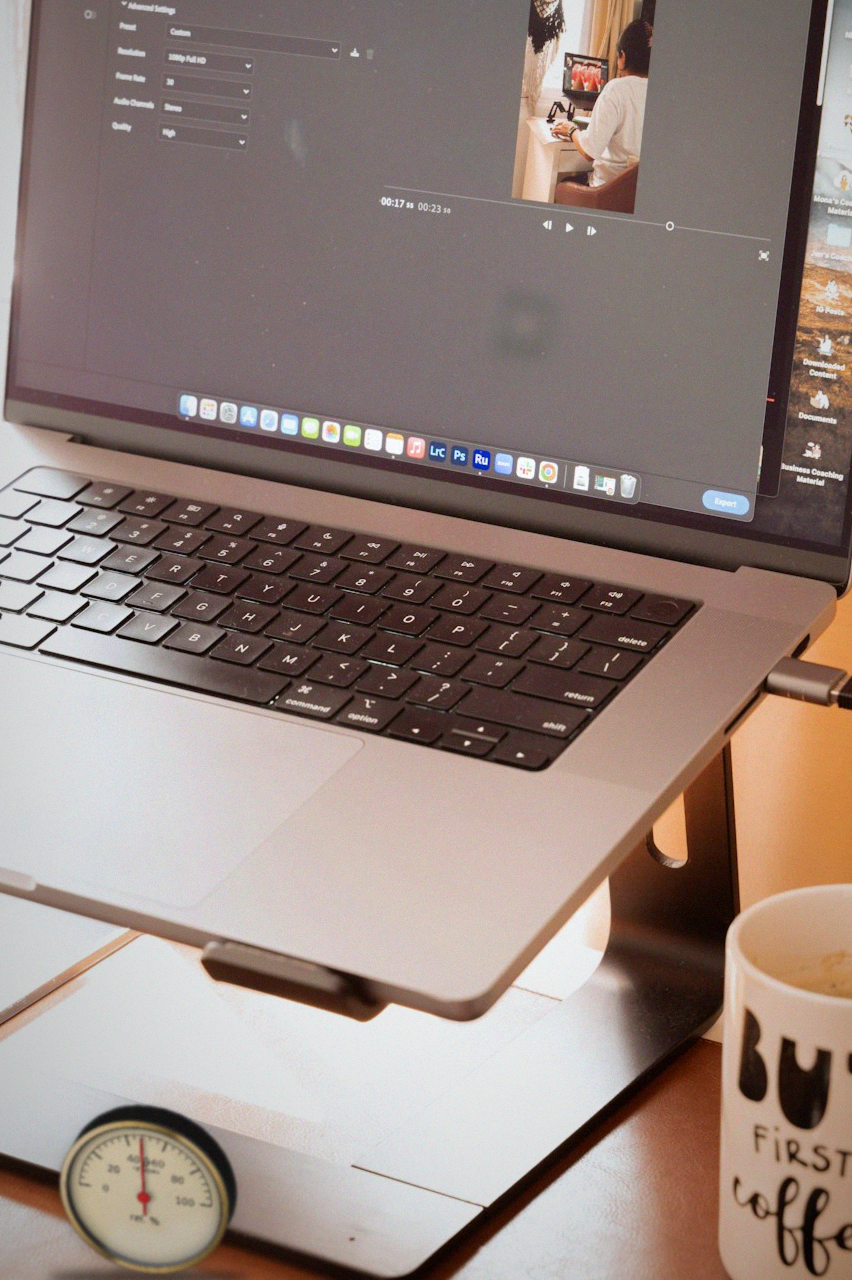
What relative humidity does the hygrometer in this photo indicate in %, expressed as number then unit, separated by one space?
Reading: 48 %
